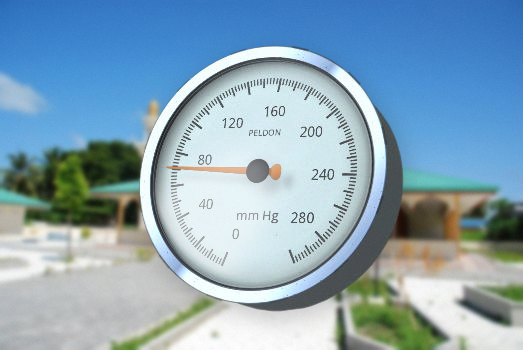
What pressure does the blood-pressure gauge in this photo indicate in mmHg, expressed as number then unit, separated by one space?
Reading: 70 mmHg
